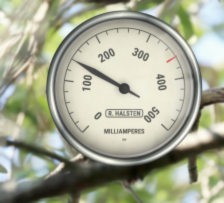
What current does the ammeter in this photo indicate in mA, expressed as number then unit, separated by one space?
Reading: 140 mA
